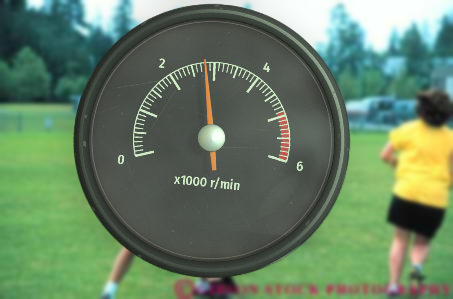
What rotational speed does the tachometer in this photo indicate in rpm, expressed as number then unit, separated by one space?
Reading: 2800 rpm
